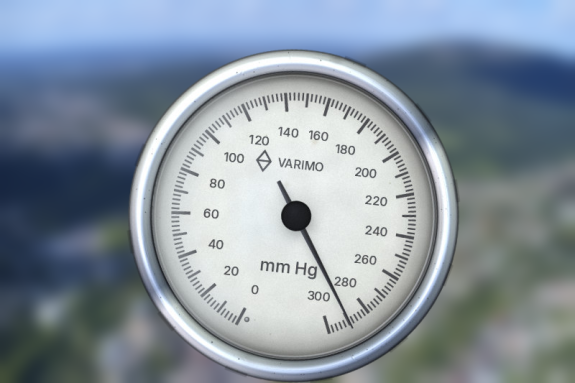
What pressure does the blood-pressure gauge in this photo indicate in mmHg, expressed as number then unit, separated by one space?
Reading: 290 mmHg
